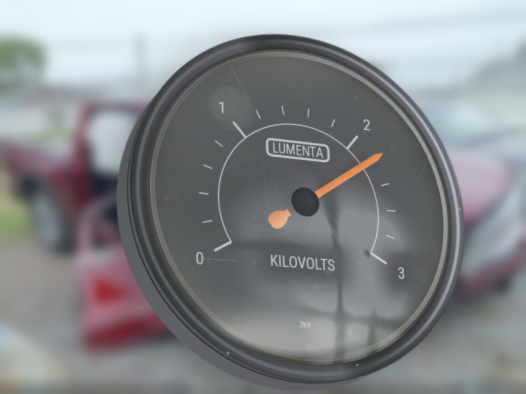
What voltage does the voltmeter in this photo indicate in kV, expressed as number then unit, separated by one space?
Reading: 2.2 kV
